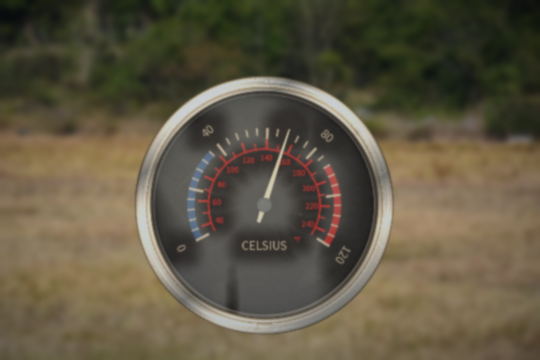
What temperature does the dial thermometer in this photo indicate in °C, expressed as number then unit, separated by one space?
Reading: 68 °C
